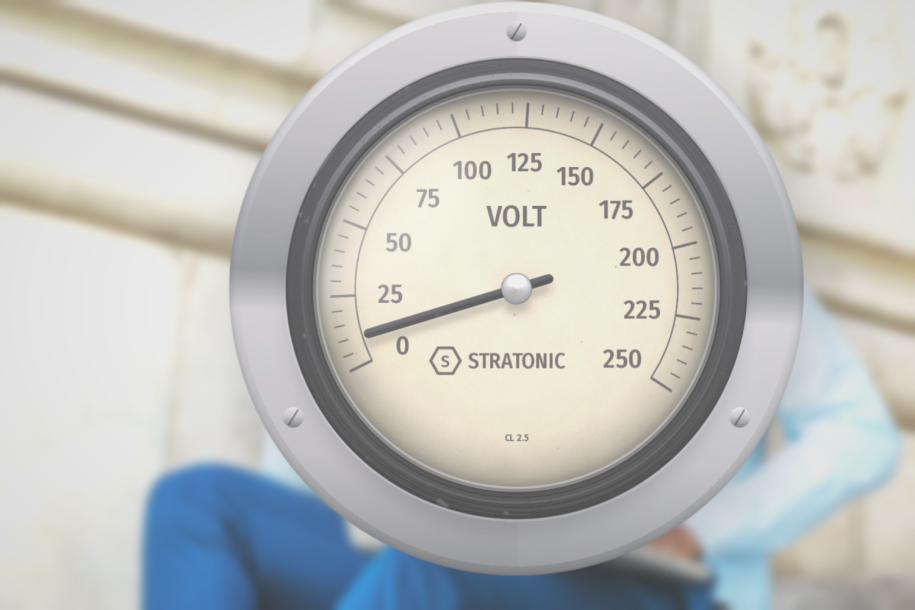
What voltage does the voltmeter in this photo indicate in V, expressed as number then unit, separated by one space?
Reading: 10 V
